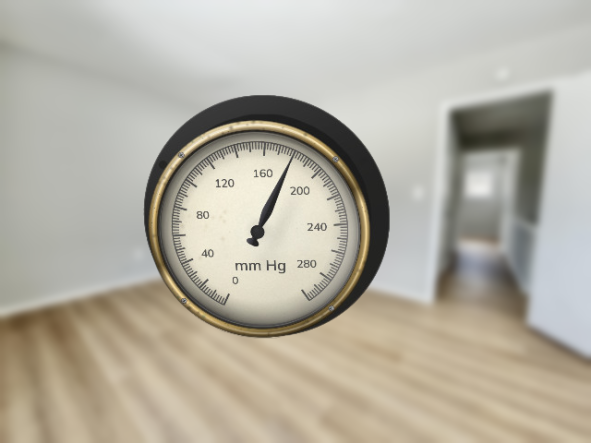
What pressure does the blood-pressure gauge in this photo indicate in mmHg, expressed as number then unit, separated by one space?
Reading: 180 mmHg
